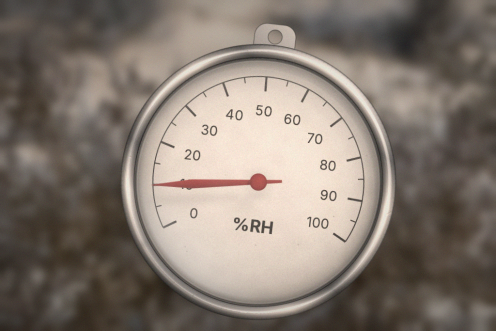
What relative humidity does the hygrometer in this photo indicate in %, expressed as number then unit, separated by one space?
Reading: 10 %
